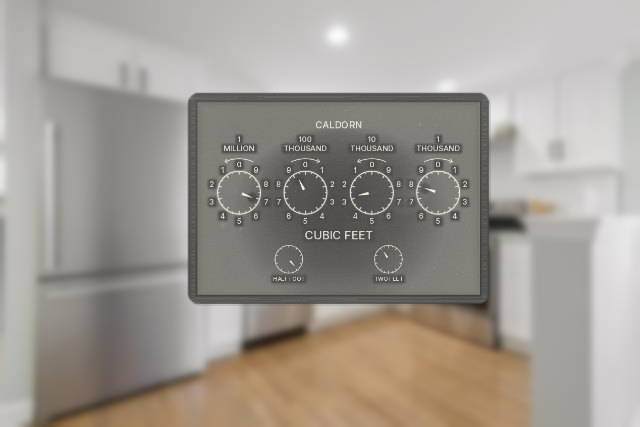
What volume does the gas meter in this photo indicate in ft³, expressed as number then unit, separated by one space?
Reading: 692800 ft³
